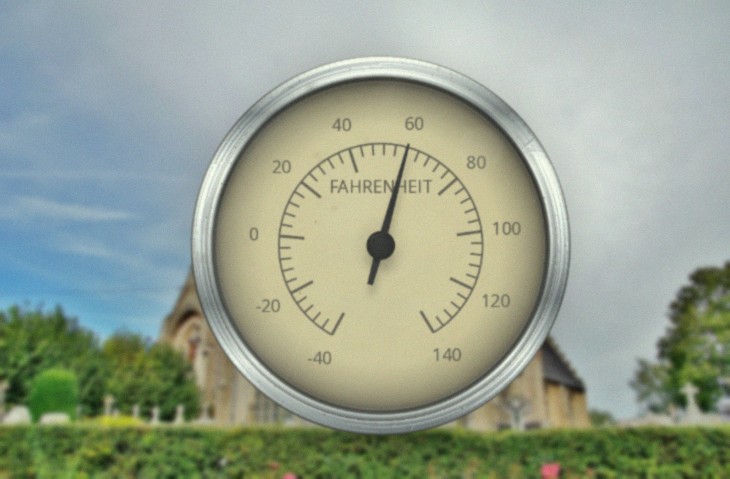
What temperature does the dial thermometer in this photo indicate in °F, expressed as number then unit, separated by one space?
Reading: 60 °F
